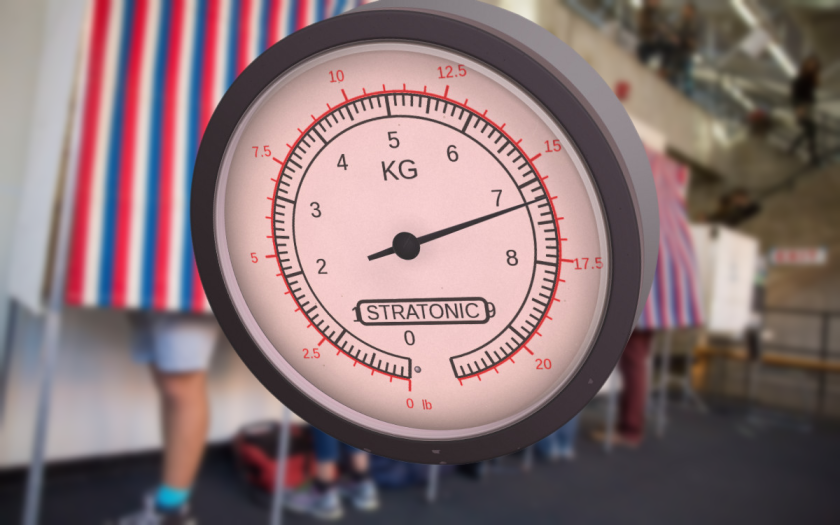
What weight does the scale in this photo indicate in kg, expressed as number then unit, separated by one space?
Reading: 7.2 kg
